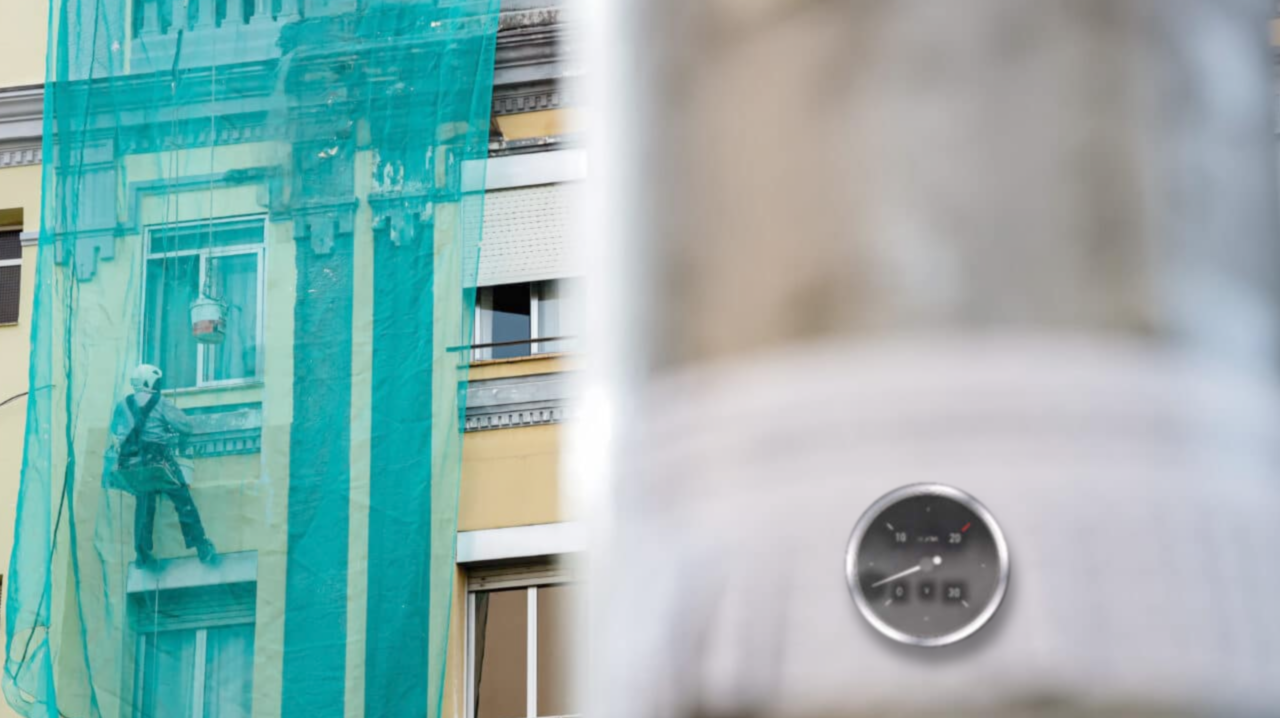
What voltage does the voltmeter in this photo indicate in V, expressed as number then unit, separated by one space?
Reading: 2.5 V
